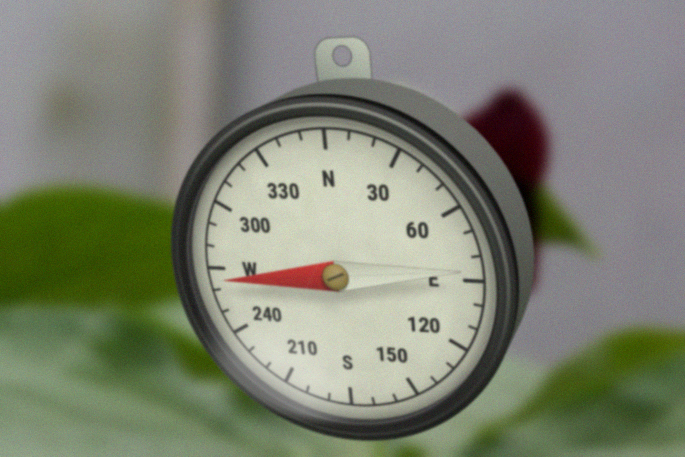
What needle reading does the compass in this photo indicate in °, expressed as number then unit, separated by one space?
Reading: 265 °
